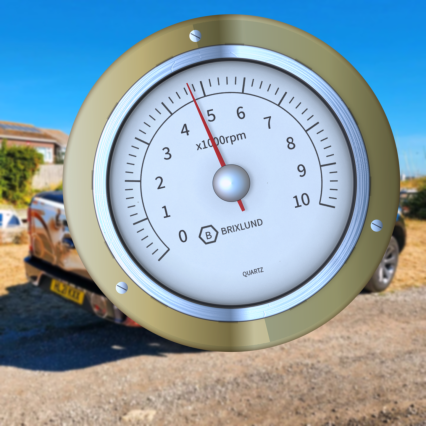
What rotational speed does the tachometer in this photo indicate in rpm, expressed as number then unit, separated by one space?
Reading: 4700 rpm
